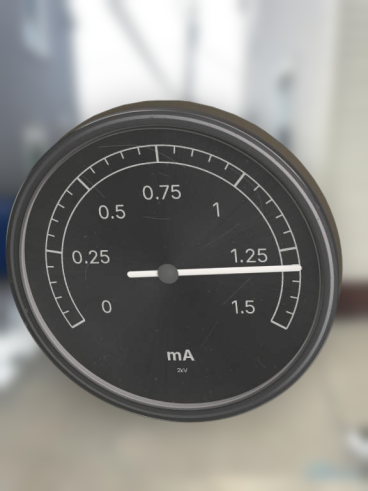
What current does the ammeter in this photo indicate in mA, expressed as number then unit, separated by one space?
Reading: 1.3 mA
